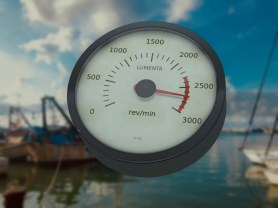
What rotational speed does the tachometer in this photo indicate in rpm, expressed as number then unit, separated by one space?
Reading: 2700 rpm
